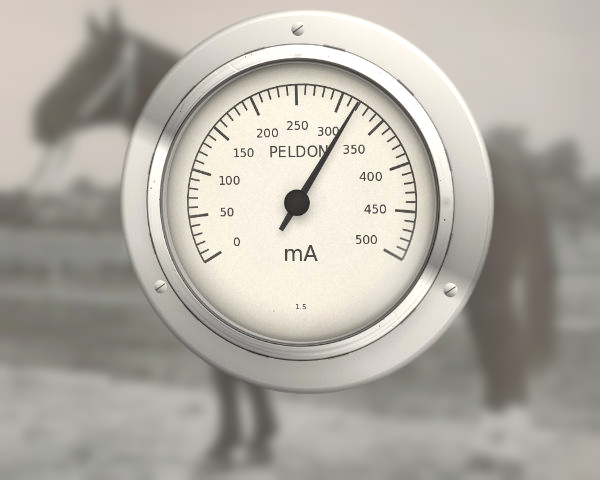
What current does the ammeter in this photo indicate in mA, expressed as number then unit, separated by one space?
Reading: 320 mA
